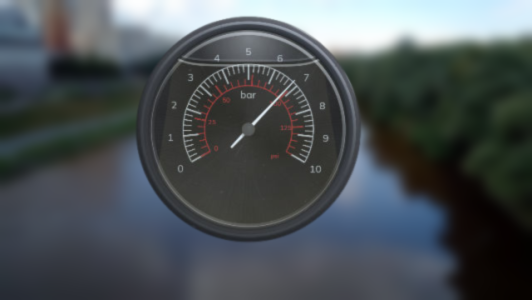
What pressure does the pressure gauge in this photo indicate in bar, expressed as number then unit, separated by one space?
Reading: 6.8 bar
